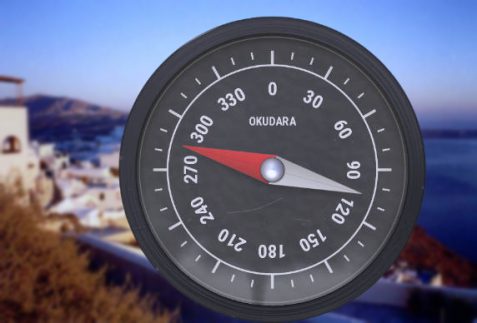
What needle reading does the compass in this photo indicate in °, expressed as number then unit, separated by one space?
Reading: 285 °
